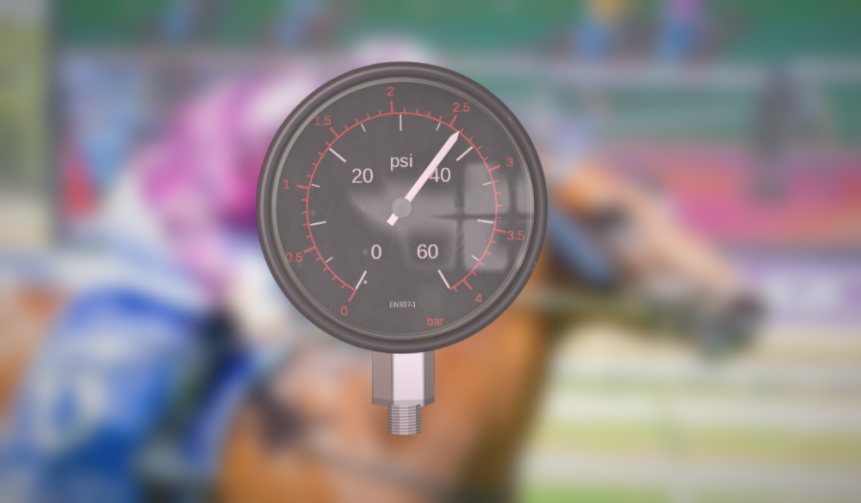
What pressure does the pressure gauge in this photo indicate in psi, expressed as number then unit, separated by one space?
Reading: 37.5 psi
